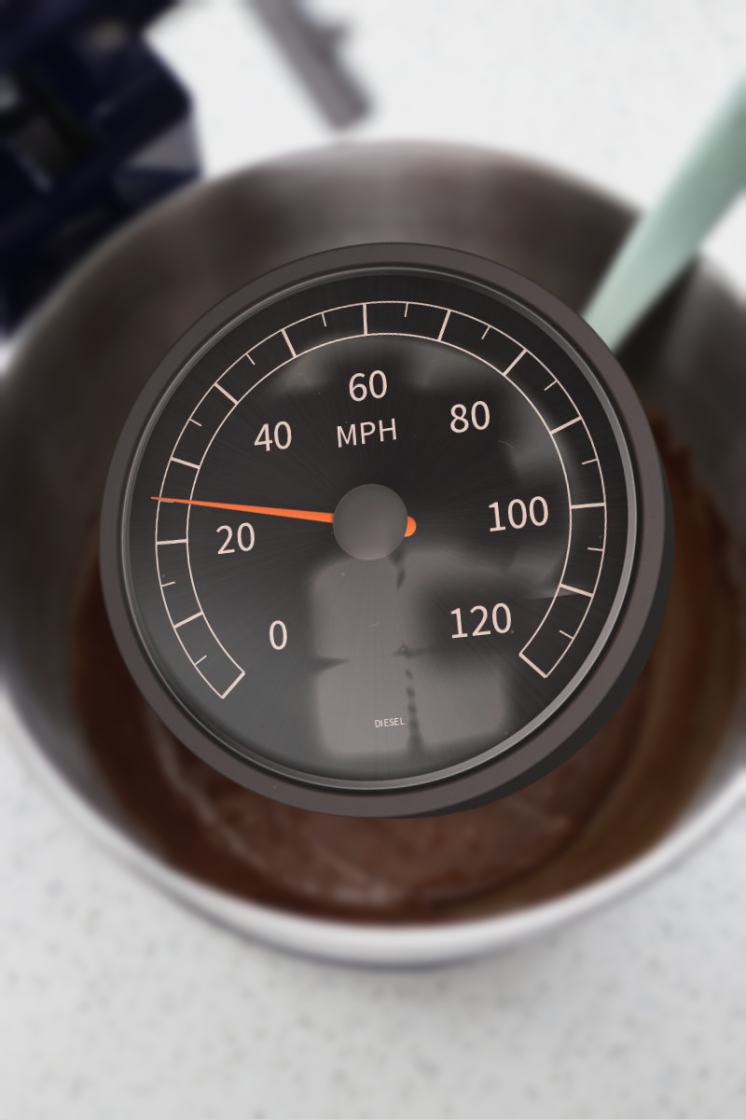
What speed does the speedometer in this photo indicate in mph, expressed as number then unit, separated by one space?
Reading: 25 mph
